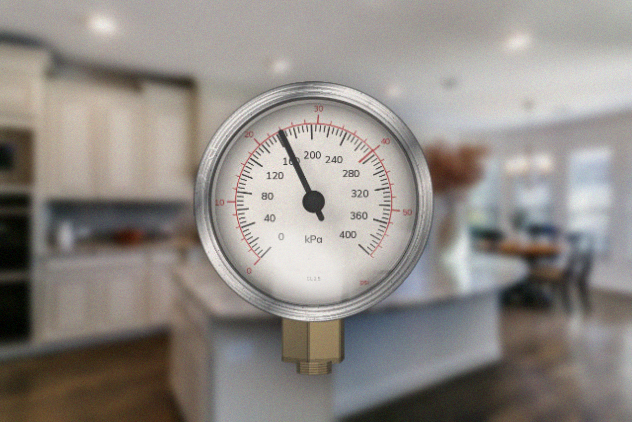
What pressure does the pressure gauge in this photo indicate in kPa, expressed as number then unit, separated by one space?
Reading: 165 kPa
